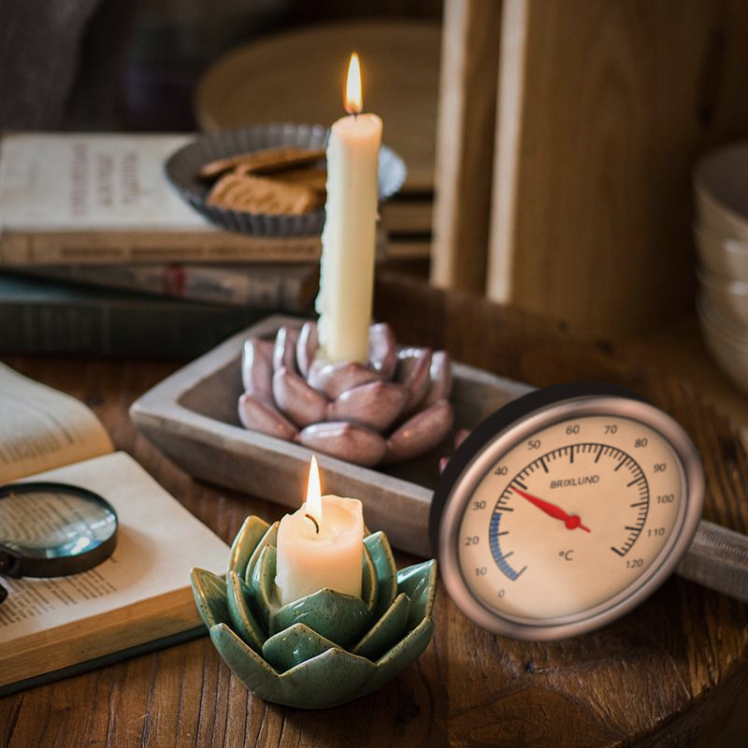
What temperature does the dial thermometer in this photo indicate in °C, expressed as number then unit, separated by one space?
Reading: 38 °C
